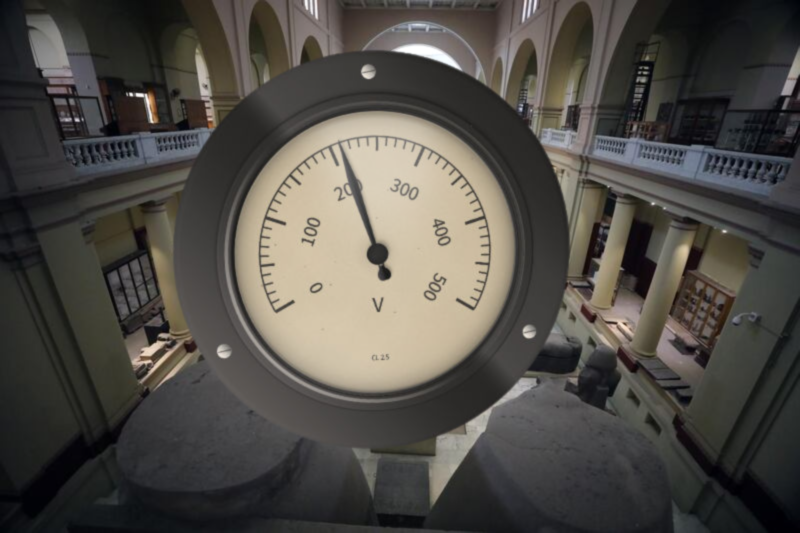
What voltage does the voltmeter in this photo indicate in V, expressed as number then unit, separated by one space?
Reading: 210 V
